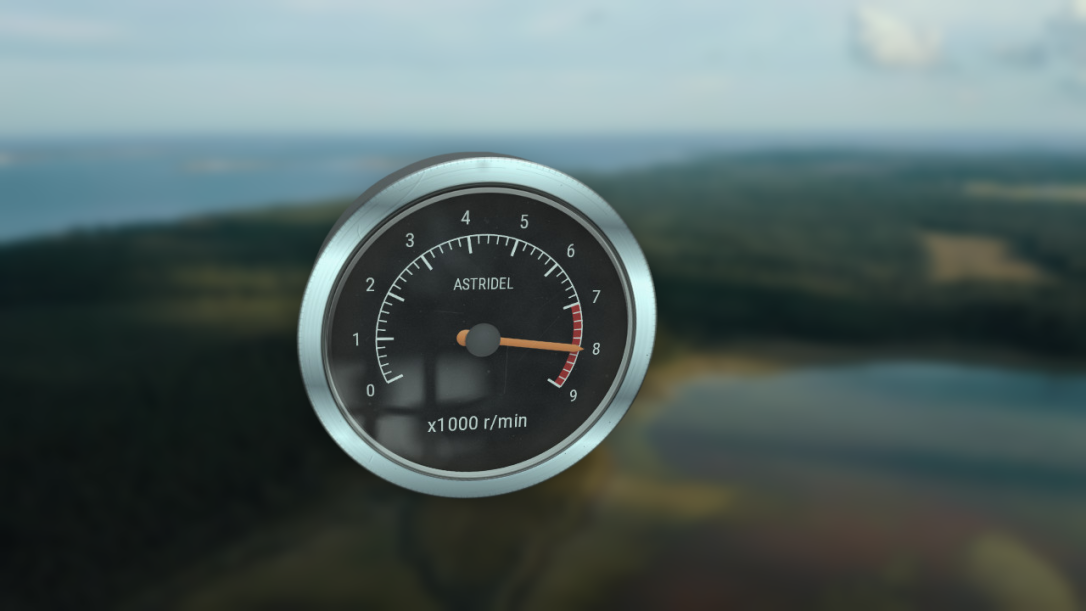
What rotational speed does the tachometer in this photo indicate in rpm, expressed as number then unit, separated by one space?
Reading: 8000 rpm
